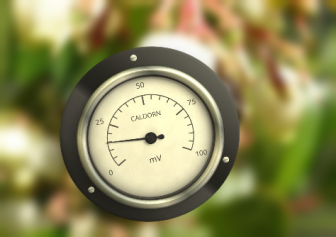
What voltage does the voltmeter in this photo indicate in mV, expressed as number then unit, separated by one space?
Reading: 15 mV
